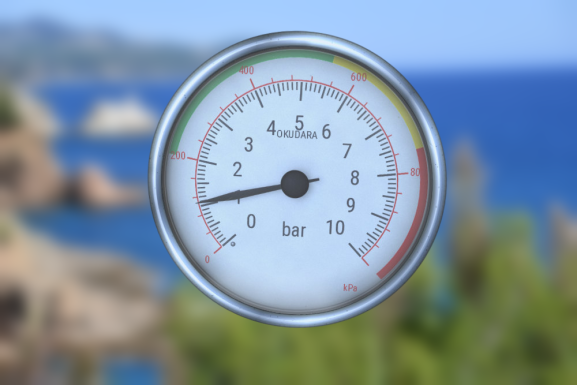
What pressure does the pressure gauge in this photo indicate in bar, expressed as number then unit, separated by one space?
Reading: 1.1 bar
